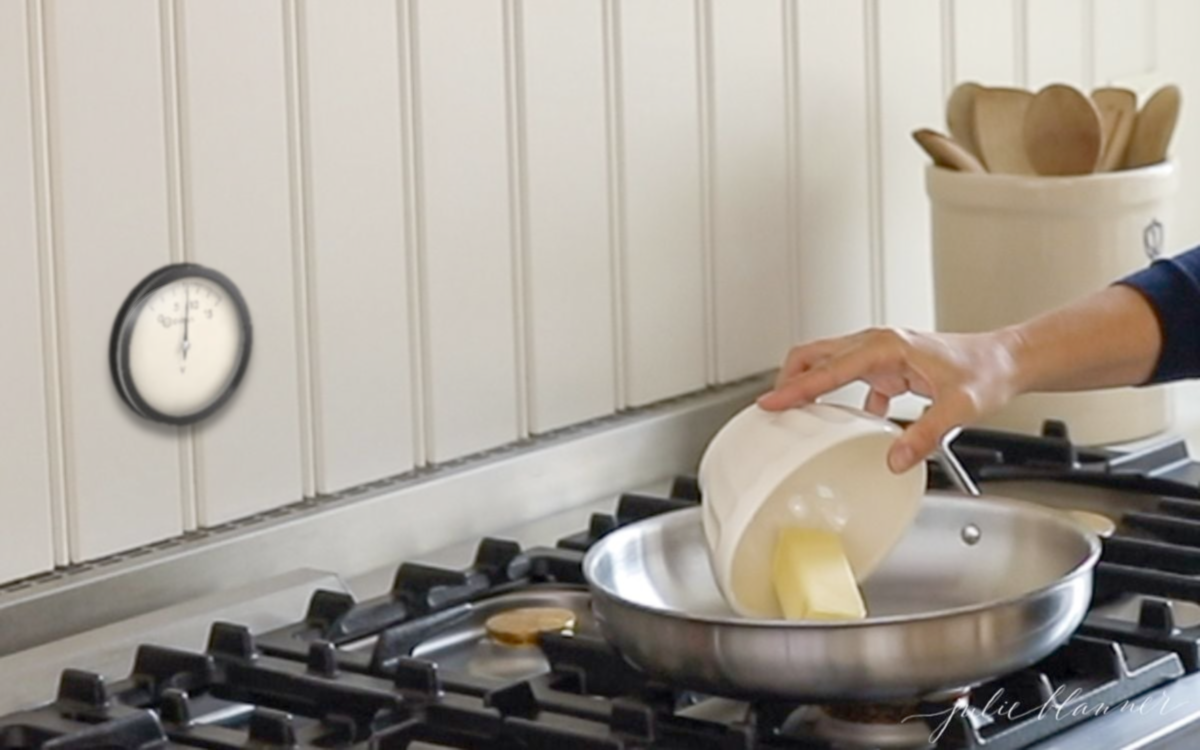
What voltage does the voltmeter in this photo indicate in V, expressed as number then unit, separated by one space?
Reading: 7.5 V
